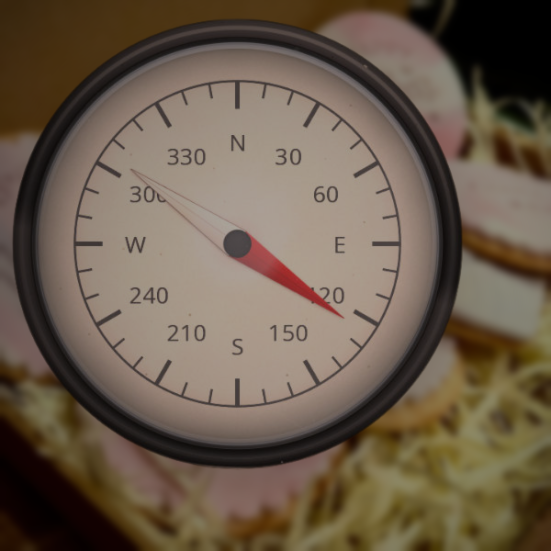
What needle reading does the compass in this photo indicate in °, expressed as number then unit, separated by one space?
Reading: 125 °
